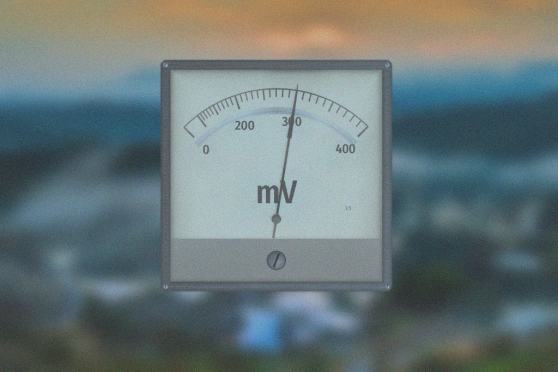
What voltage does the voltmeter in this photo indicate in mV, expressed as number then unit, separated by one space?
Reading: 300 mV
